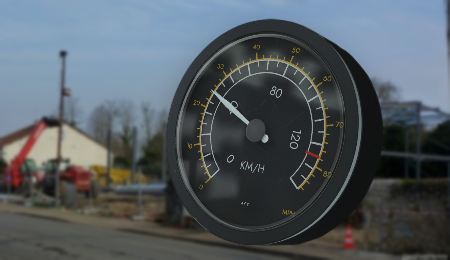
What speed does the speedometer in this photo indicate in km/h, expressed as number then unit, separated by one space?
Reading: 40 km/h
